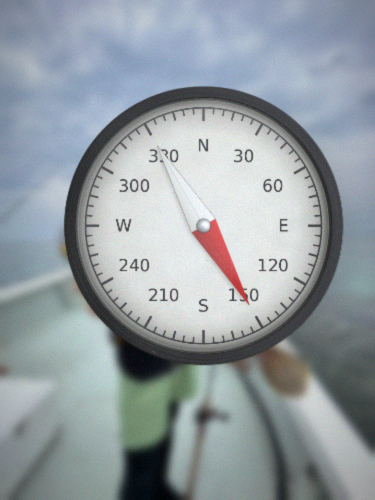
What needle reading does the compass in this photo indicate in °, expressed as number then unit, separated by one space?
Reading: 150 °
